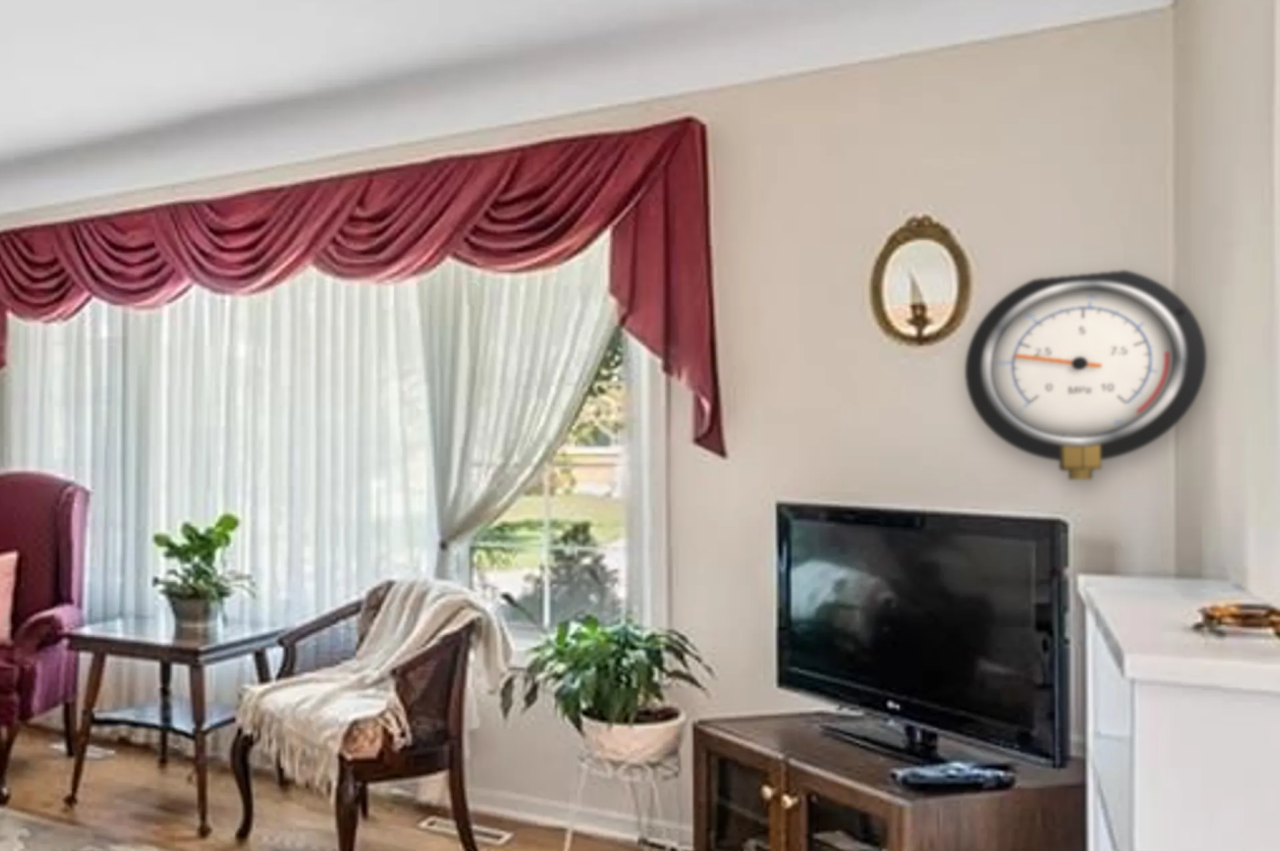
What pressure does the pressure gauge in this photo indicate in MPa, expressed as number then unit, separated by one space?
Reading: 2 MPa
